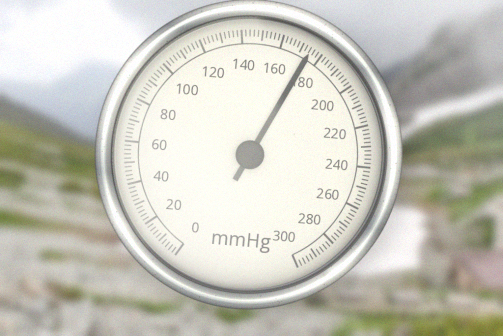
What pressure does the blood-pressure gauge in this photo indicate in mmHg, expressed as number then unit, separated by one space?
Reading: 174 mmHg
